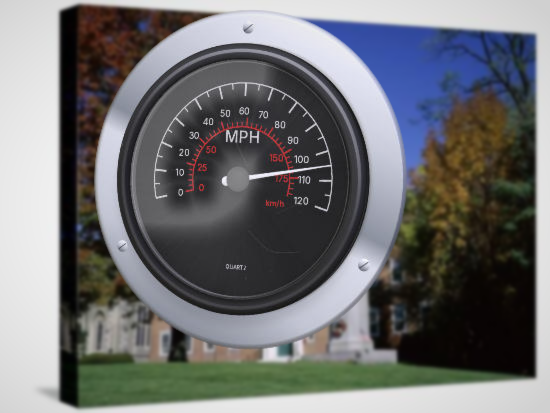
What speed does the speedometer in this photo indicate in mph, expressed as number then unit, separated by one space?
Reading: 105 mph
